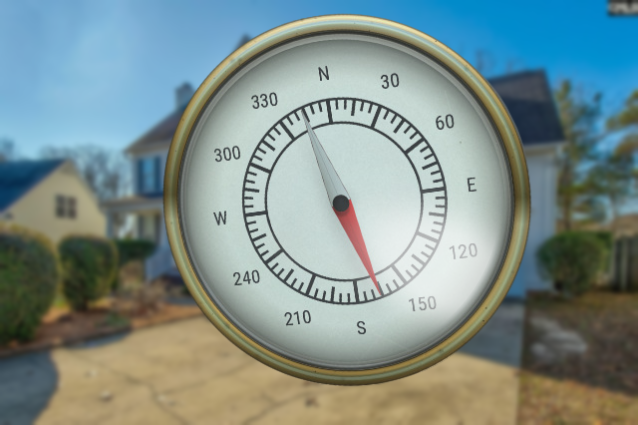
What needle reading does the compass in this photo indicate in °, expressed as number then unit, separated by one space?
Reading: 165 °
